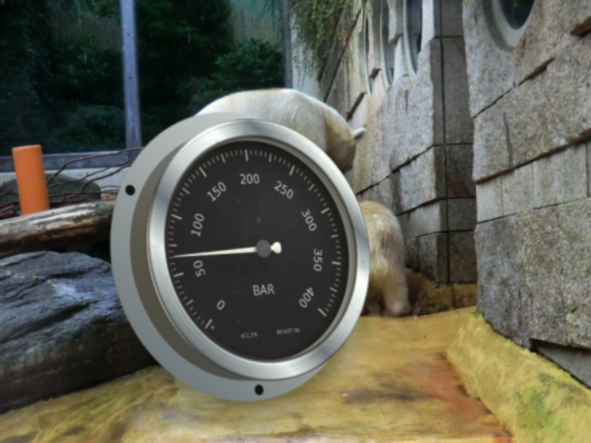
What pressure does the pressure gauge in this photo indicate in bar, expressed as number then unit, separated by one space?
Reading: 65 bar
